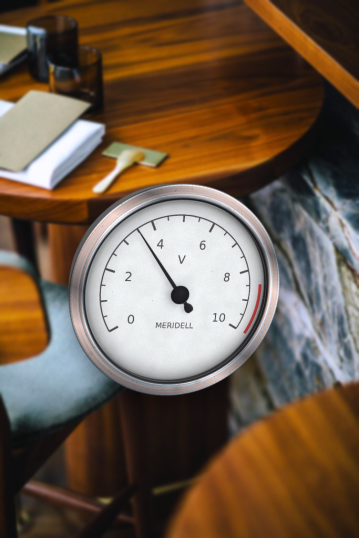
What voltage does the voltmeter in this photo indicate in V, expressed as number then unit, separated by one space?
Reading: 3.5 V
